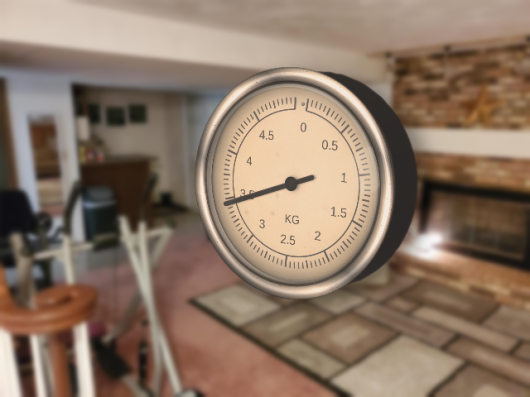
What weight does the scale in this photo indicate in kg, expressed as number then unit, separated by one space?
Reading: 3.45 kg
